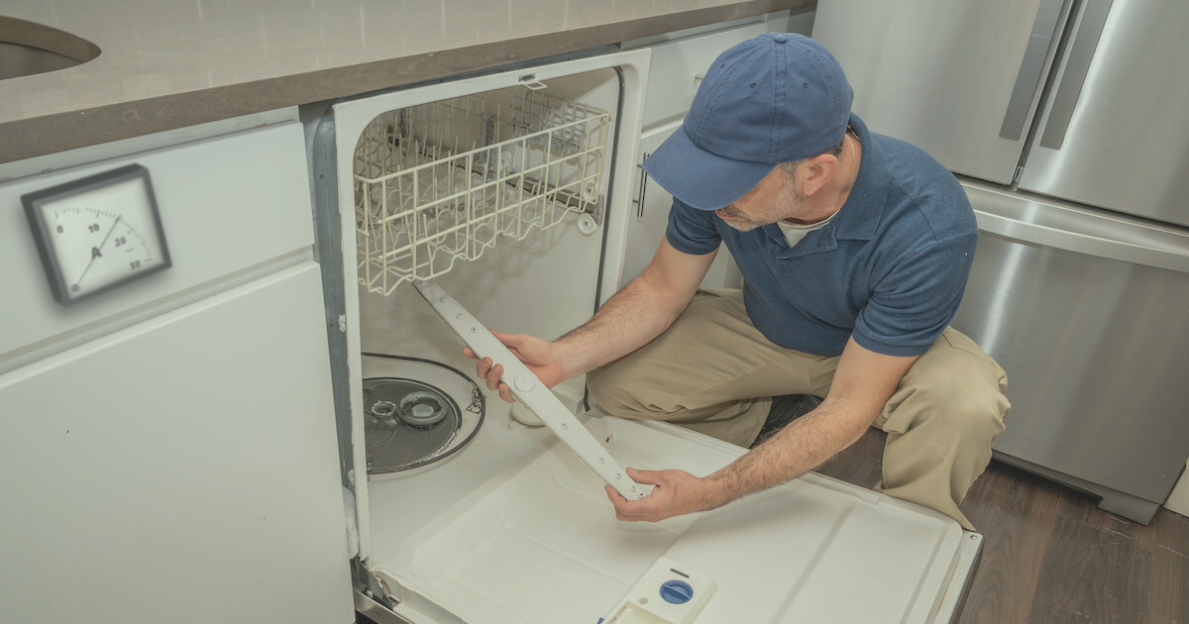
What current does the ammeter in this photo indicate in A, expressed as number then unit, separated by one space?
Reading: 15 A
